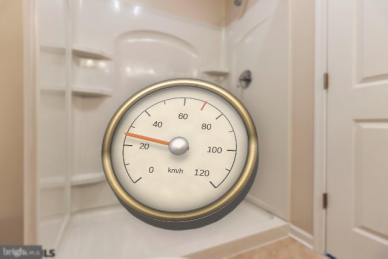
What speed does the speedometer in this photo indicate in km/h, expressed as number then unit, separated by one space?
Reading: 25 km/h
